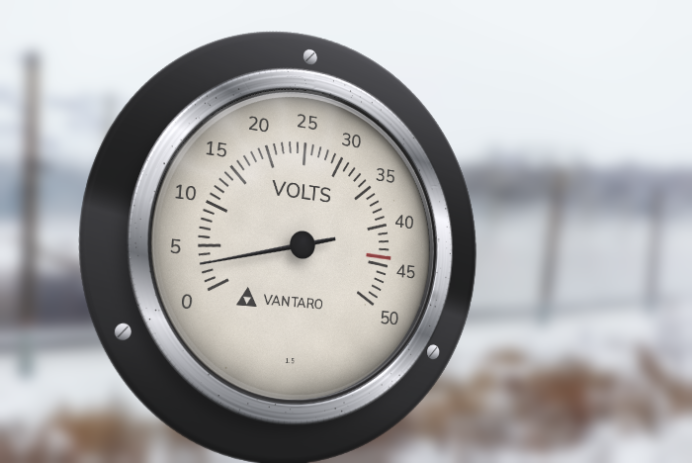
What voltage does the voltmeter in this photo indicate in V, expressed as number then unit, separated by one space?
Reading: 3 V
